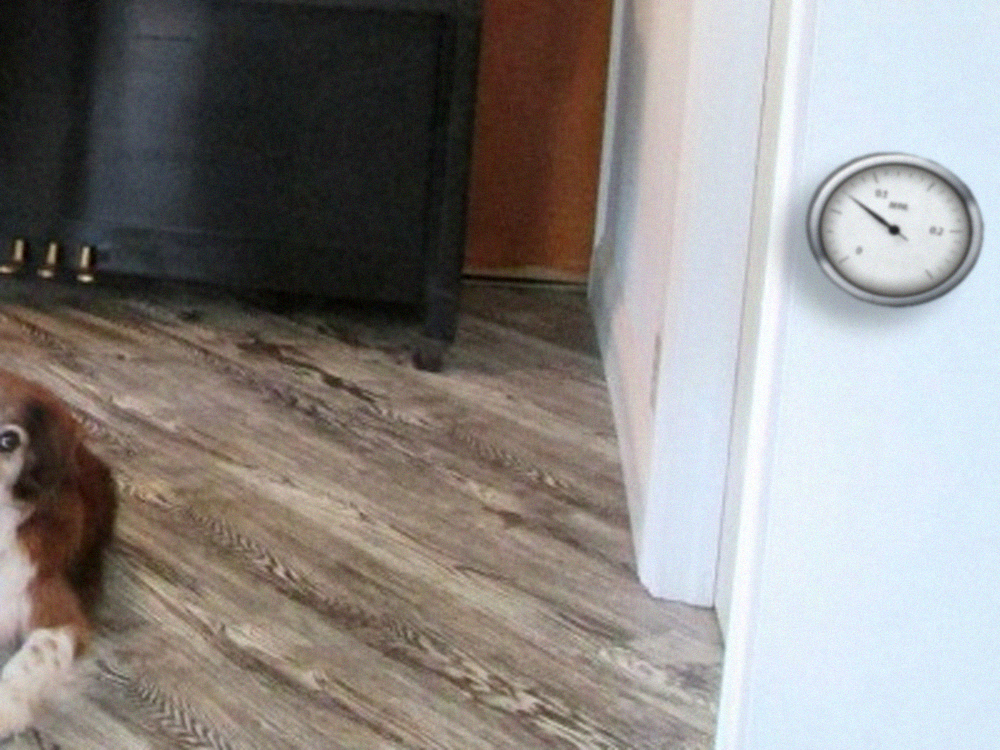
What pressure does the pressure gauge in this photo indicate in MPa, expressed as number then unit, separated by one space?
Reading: 0.07 MPa
